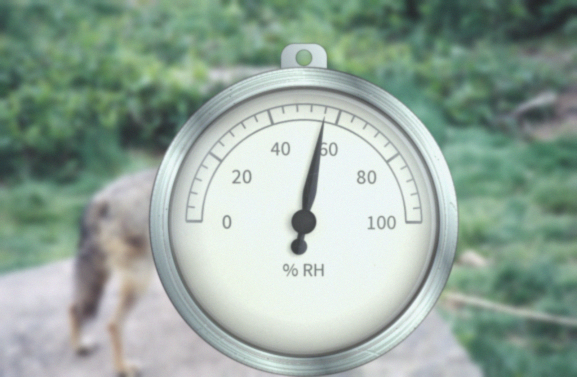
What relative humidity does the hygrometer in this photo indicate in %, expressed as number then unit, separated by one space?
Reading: 56 %
